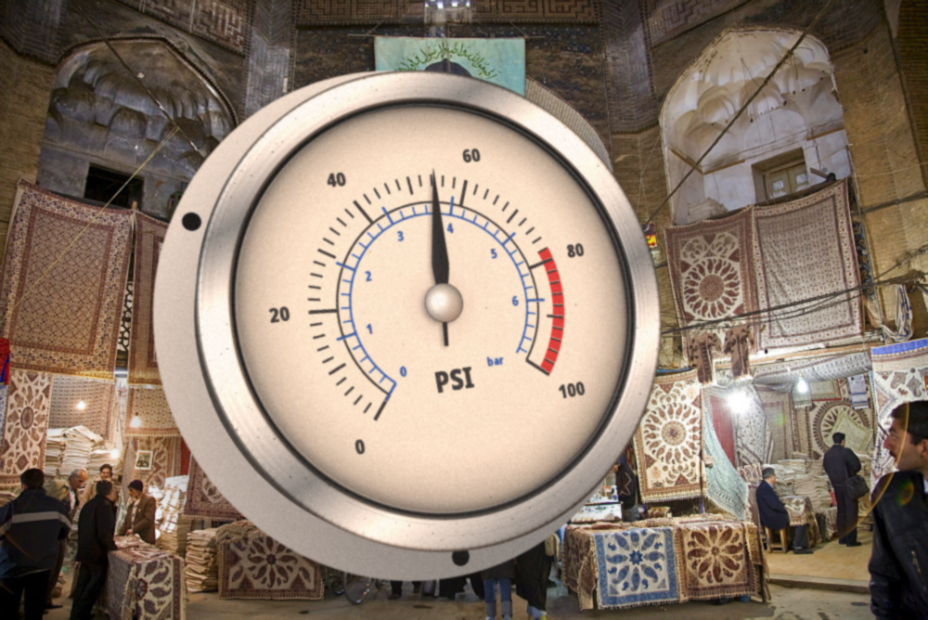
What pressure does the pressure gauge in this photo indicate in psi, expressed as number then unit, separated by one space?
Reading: 54 psi
